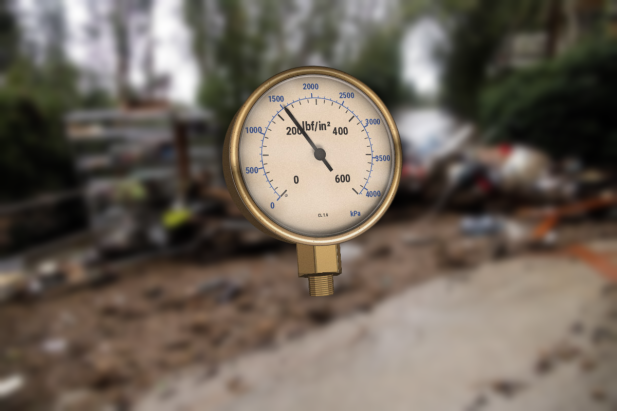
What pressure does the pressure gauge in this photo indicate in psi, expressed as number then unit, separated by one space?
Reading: 220 psi
